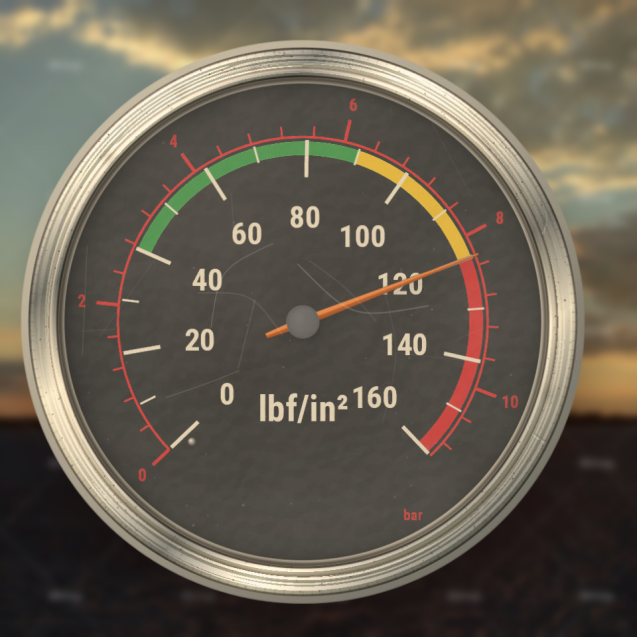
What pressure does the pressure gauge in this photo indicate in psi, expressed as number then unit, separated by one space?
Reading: 120 psi
